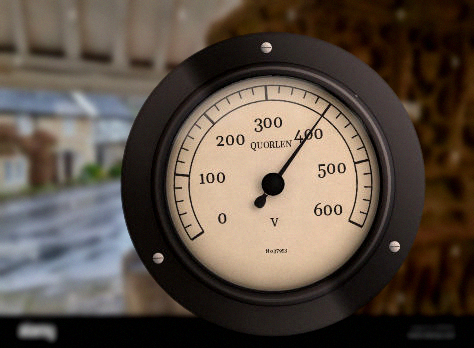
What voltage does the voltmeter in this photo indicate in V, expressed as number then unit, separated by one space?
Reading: 400 V
